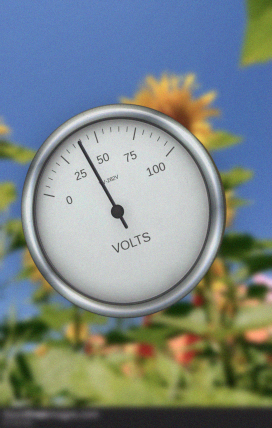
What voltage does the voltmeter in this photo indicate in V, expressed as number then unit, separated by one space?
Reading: 40 V
